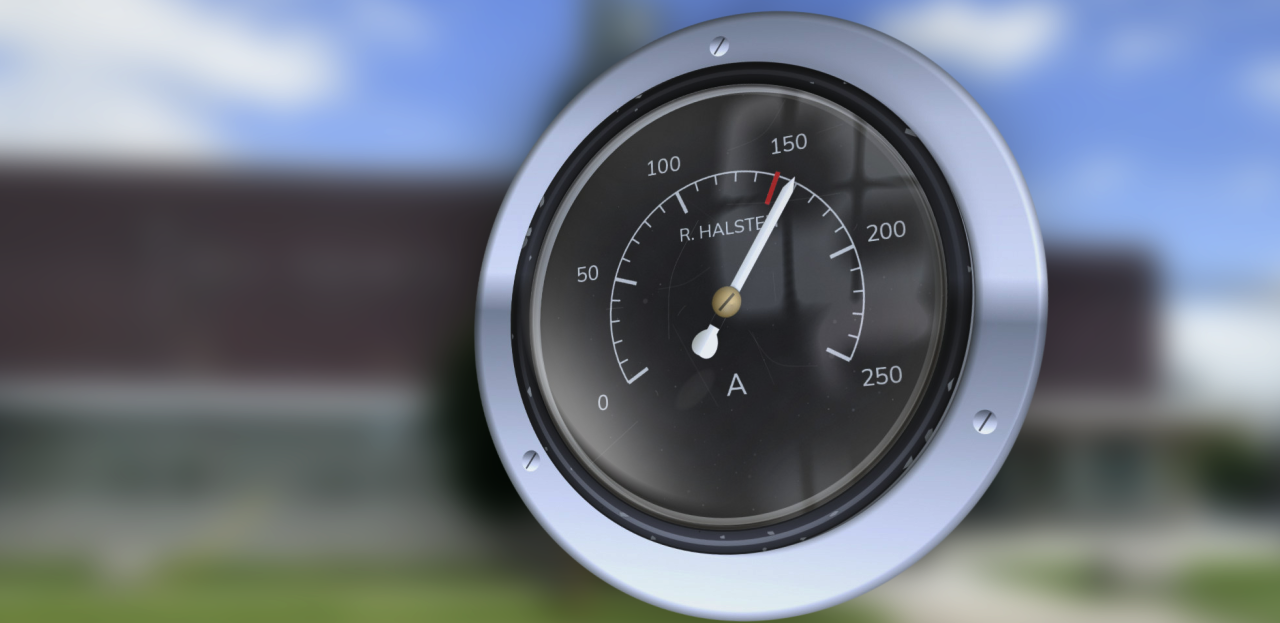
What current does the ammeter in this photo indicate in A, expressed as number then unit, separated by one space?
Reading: 160 A
